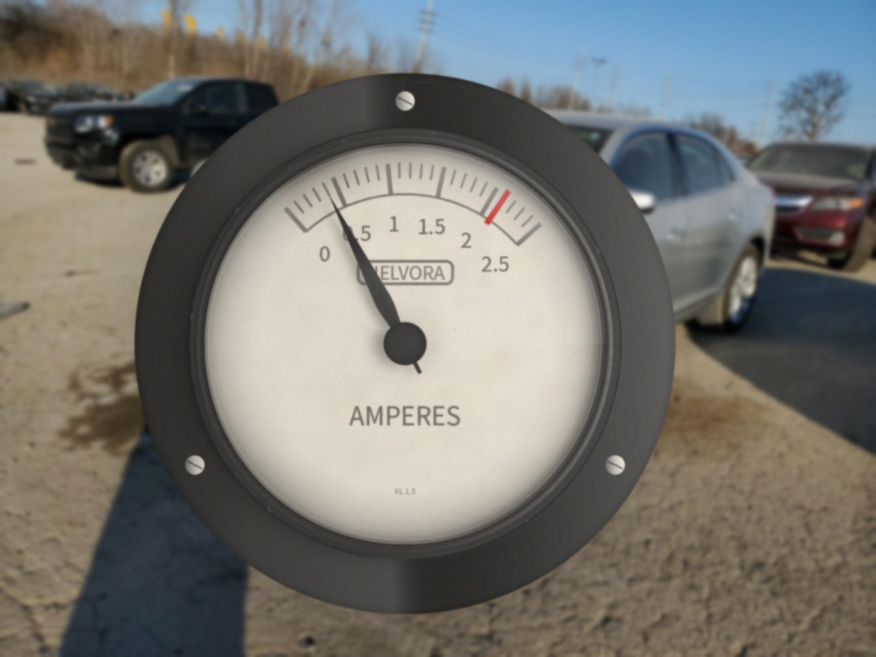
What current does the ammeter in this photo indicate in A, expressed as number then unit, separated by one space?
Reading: 0.4 A
